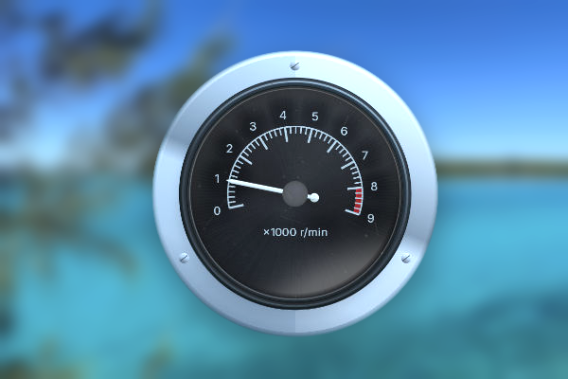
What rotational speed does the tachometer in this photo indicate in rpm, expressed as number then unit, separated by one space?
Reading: 1000 rpm
